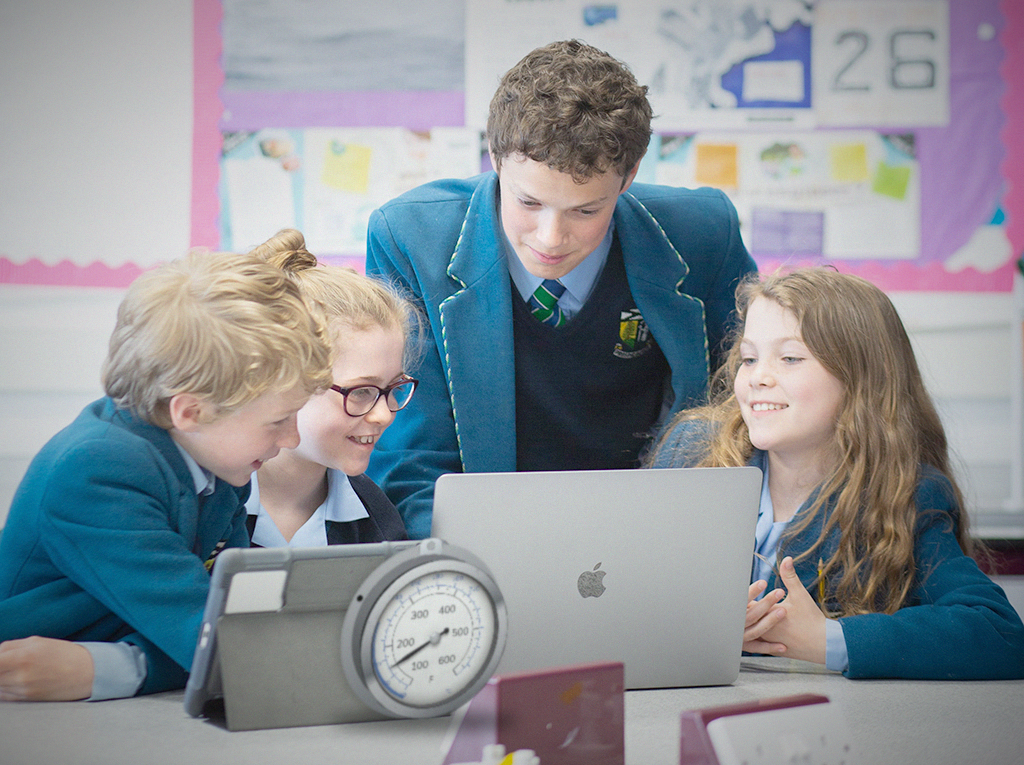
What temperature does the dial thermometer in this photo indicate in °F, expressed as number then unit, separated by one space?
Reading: 160 °F
